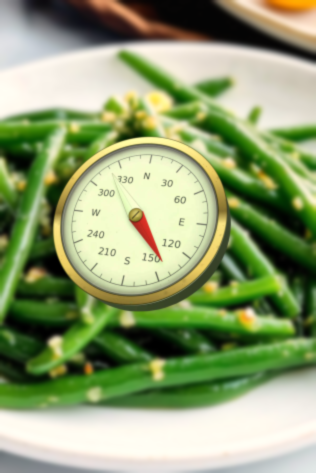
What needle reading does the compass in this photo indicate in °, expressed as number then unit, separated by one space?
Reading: 140 °
